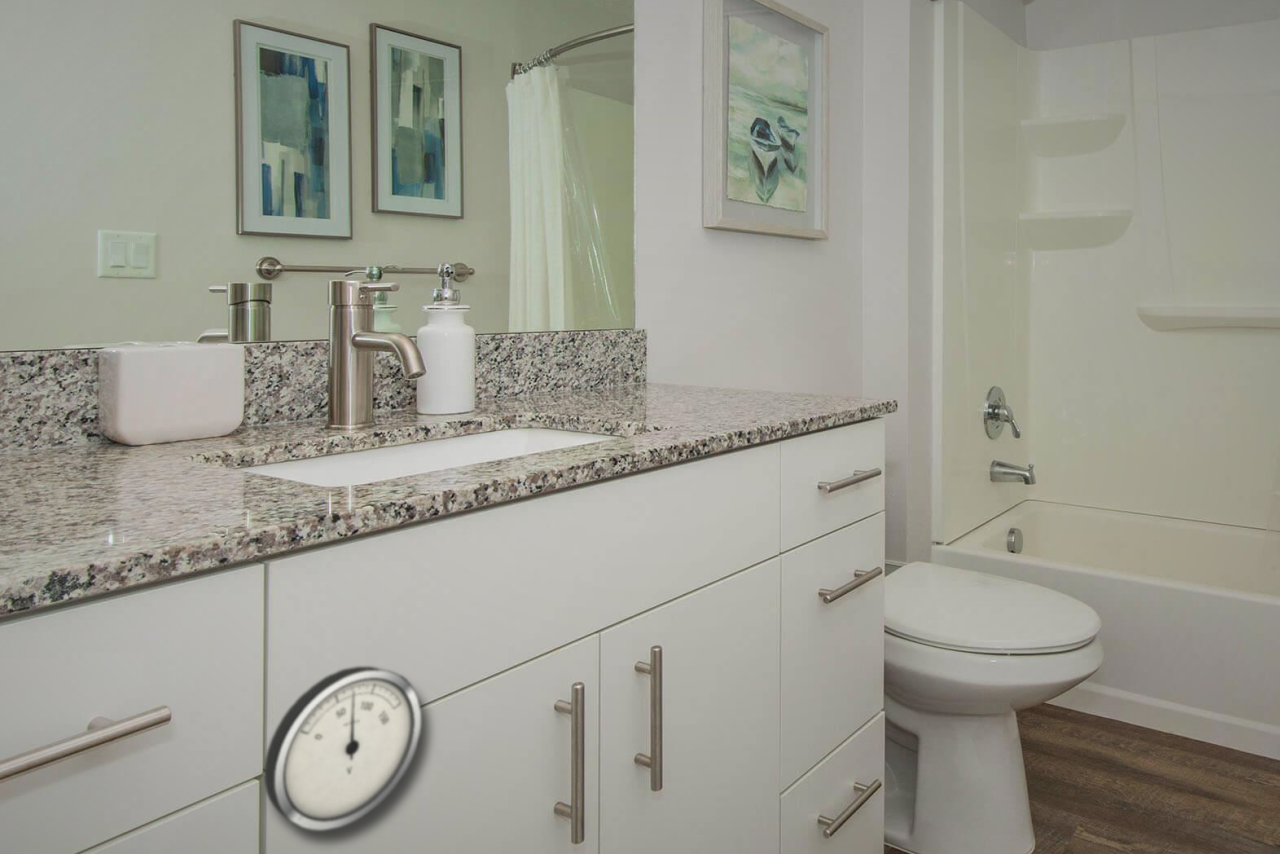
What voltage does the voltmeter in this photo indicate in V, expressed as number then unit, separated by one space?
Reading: 70 V
